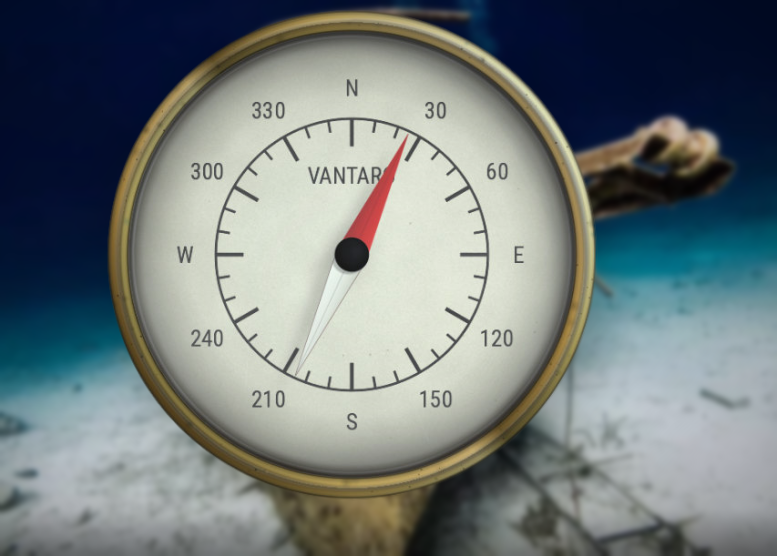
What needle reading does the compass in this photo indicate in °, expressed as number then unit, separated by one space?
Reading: 25 °
